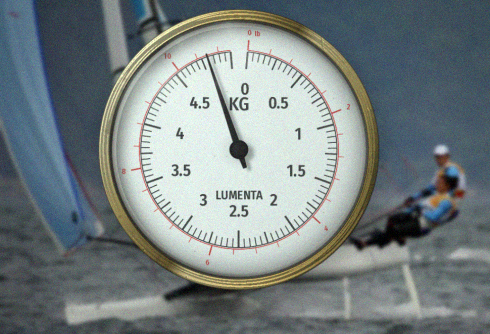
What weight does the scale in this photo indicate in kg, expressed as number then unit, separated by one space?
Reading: 4.8 kg
